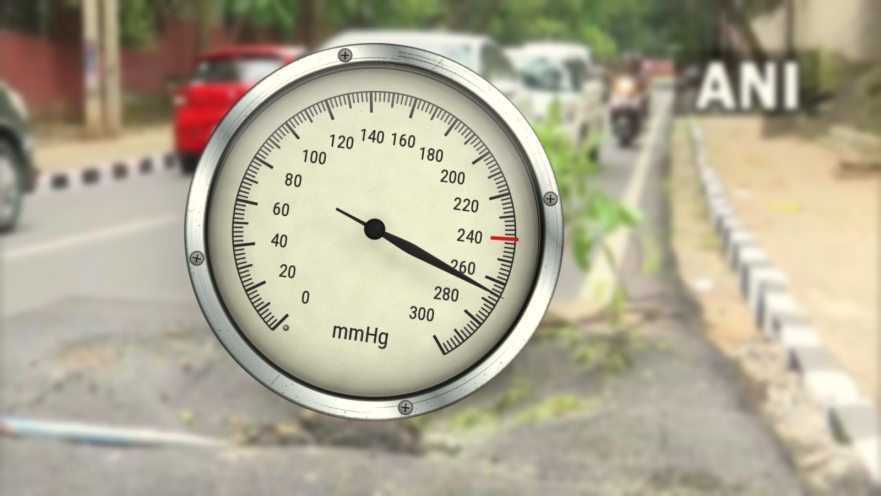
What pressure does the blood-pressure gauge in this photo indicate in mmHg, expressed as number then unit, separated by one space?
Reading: 266 mmHg
